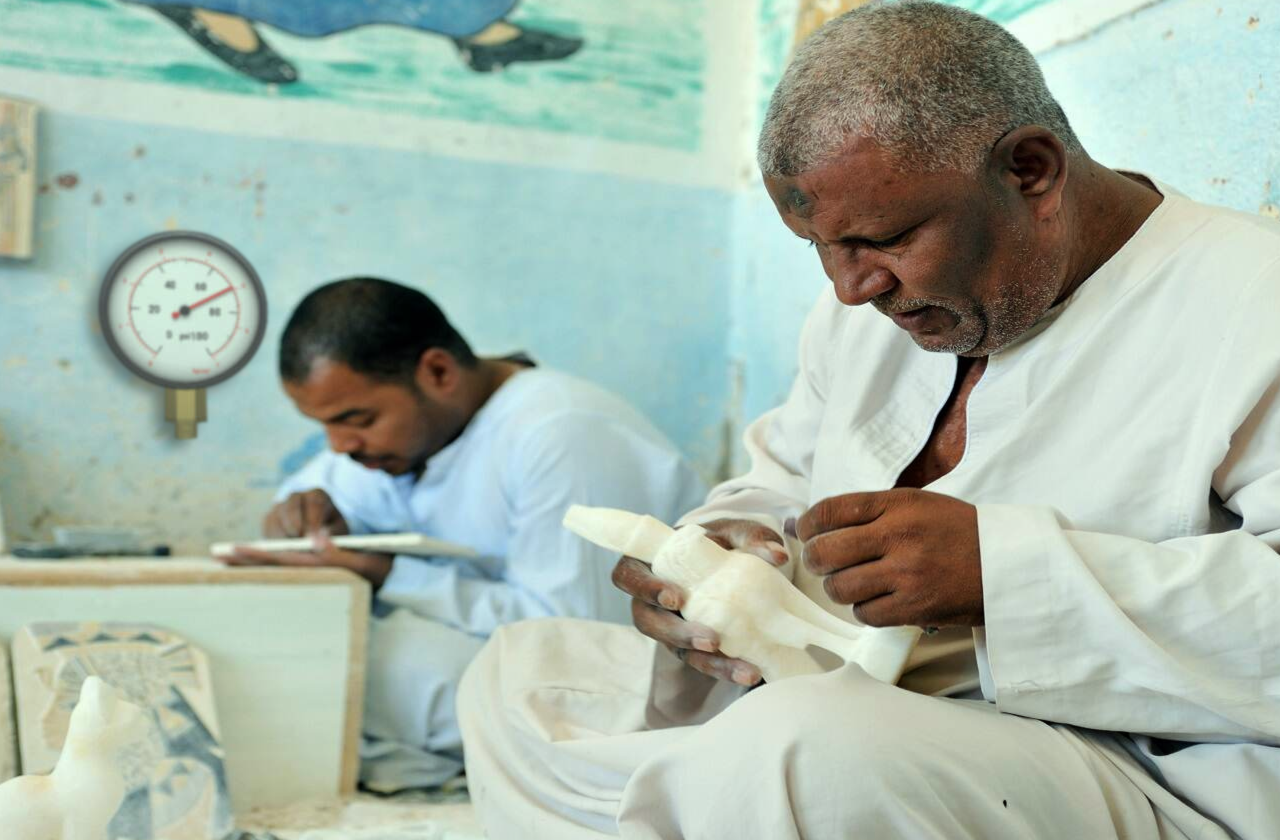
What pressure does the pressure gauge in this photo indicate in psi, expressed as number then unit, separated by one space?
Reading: 70 psi
